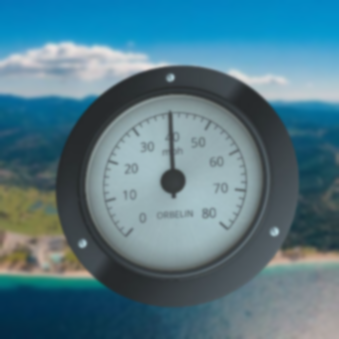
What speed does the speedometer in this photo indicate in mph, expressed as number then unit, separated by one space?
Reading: 40 mph
